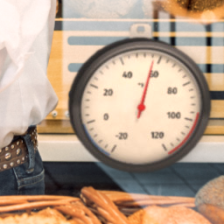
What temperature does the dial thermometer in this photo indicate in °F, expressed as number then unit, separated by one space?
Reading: 56 °F
